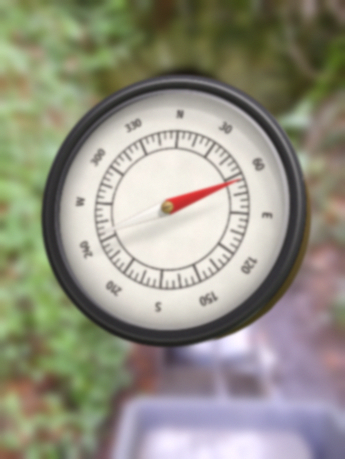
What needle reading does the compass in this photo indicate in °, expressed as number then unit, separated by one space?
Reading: 65 °
